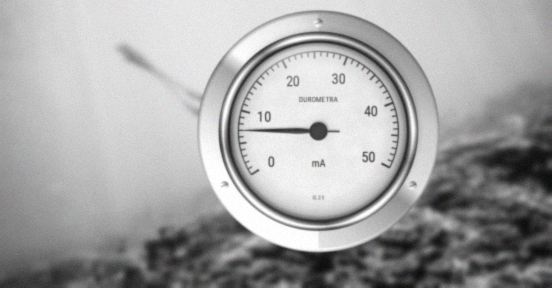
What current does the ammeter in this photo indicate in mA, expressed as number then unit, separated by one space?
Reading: 7 mA
